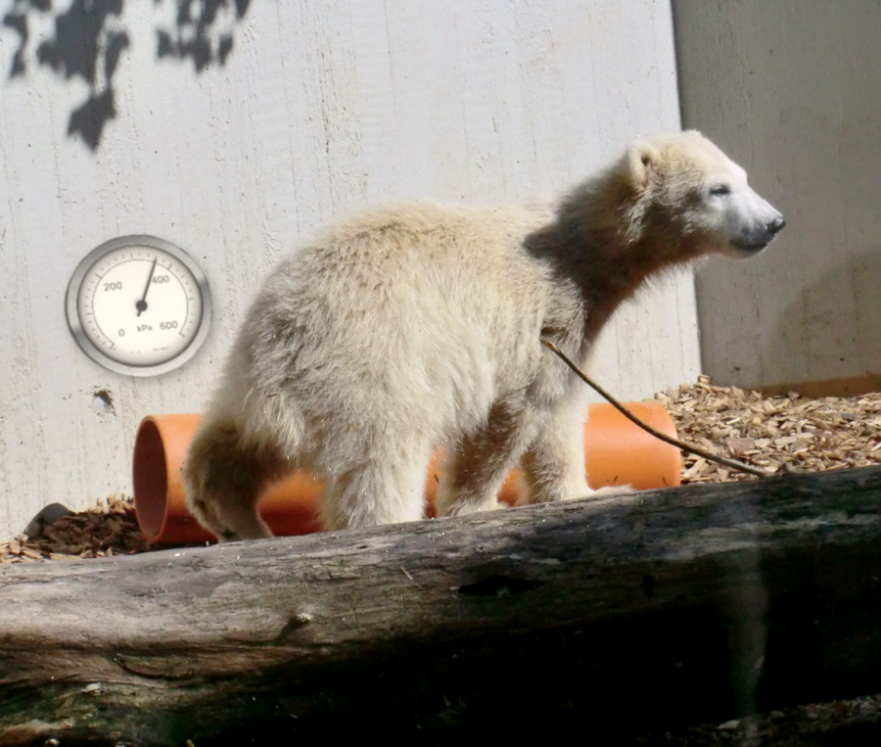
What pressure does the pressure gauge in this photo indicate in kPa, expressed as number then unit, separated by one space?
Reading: 360 kPa
